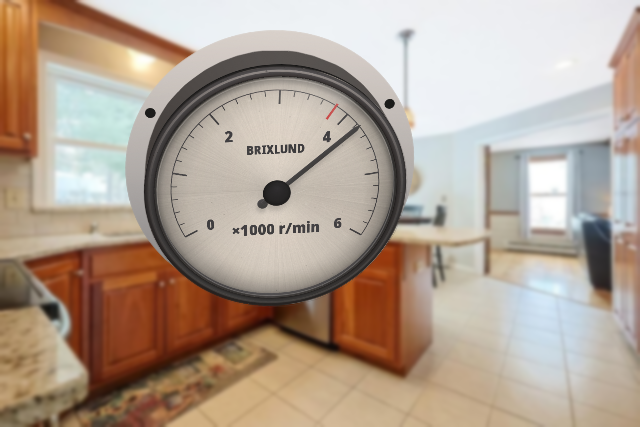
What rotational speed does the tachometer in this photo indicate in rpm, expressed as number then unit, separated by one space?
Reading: 4200 rpm
